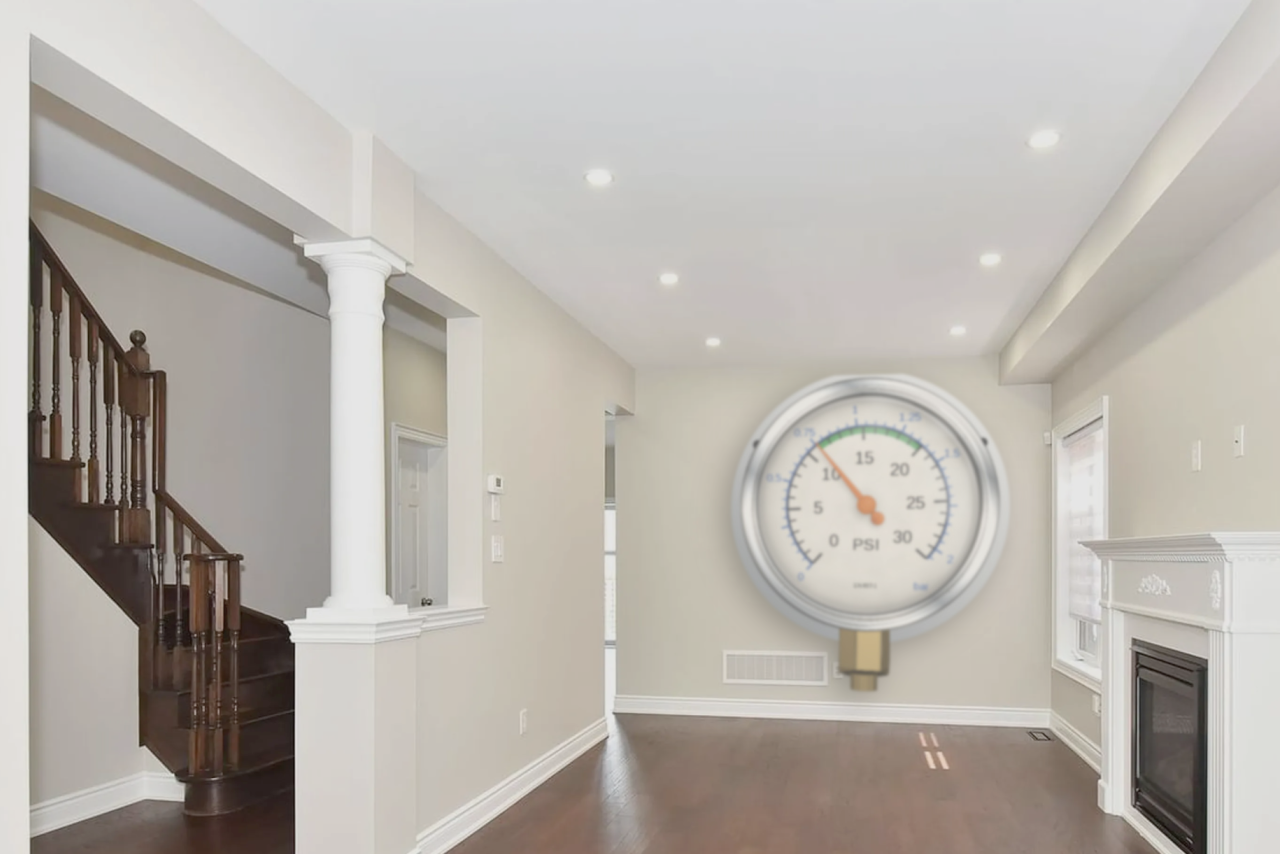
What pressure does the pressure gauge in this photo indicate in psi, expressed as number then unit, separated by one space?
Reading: 11 psi
